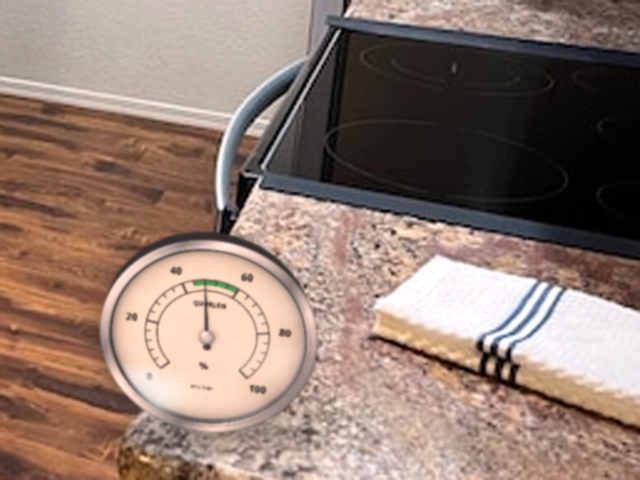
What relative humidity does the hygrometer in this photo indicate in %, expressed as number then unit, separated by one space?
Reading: 48 %
